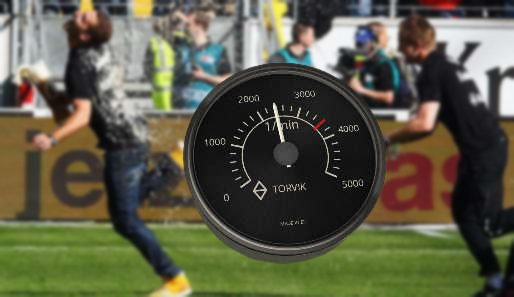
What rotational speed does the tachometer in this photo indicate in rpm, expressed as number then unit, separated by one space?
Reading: 2400 rpm
